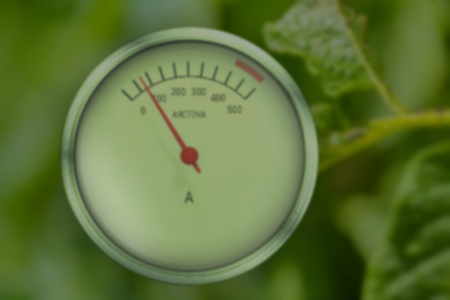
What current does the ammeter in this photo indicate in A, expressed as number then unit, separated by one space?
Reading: 75 A
